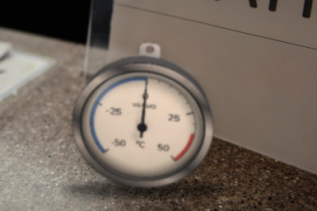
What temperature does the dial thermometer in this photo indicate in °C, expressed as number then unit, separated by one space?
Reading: 0 °C
